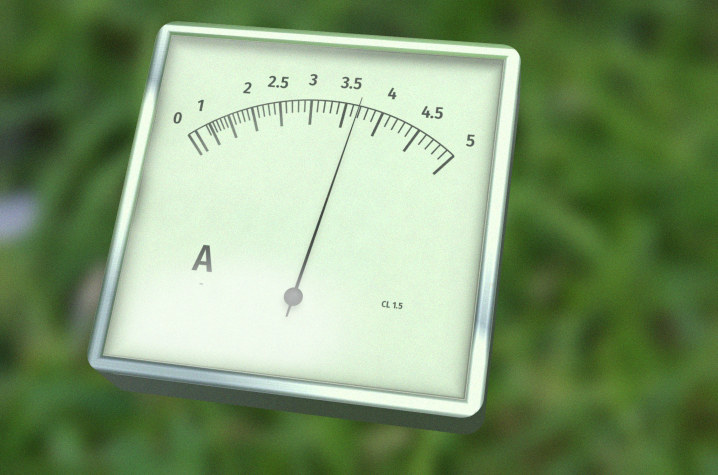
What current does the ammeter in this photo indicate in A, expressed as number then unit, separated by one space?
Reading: 3.7 A
